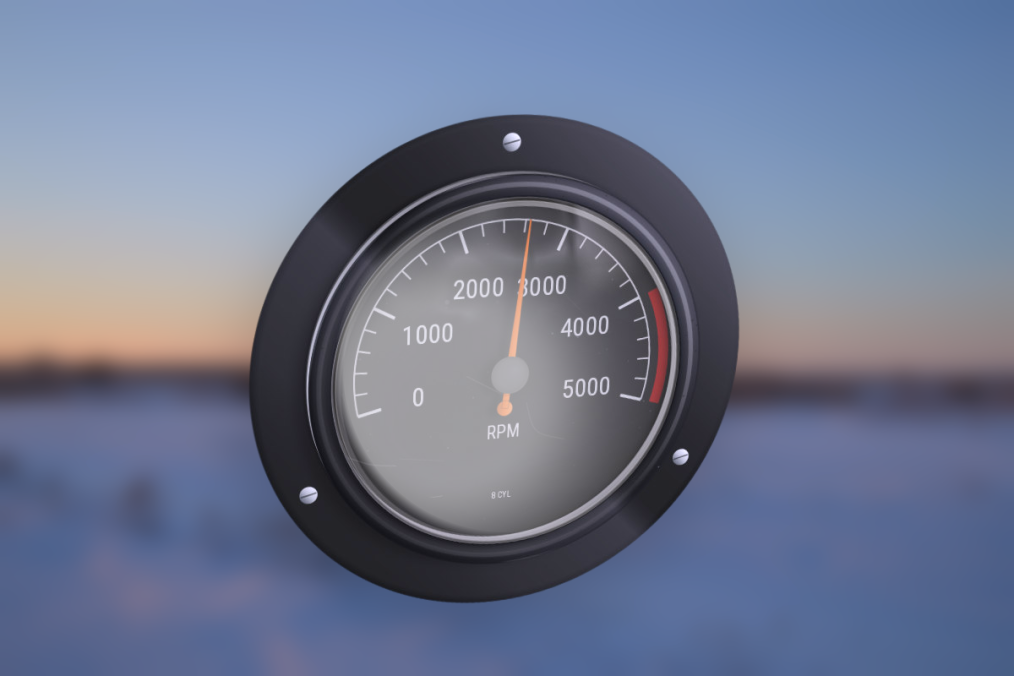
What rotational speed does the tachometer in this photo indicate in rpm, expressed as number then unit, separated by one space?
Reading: 2600 rpm
